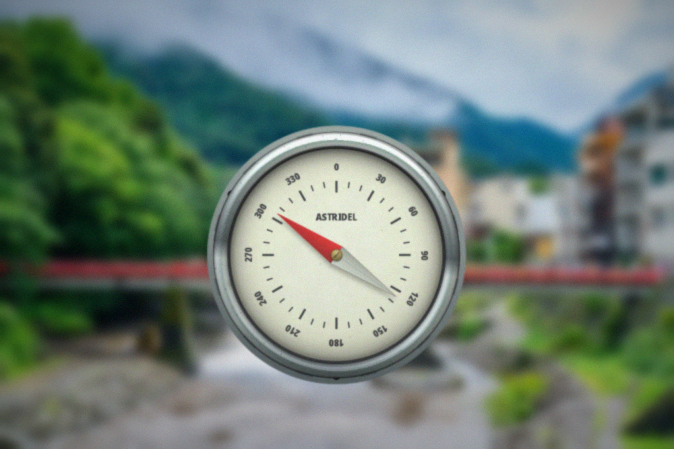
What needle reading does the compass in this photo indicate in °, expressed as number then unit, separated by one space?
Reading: 305 °
